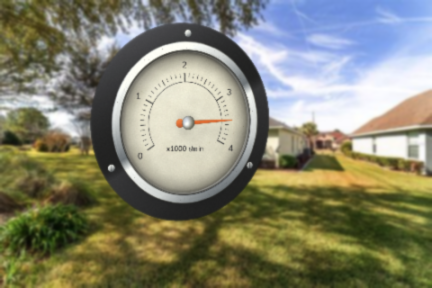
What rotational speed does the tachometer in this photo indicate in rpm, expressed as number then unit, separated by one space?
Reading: 3500 rpm
